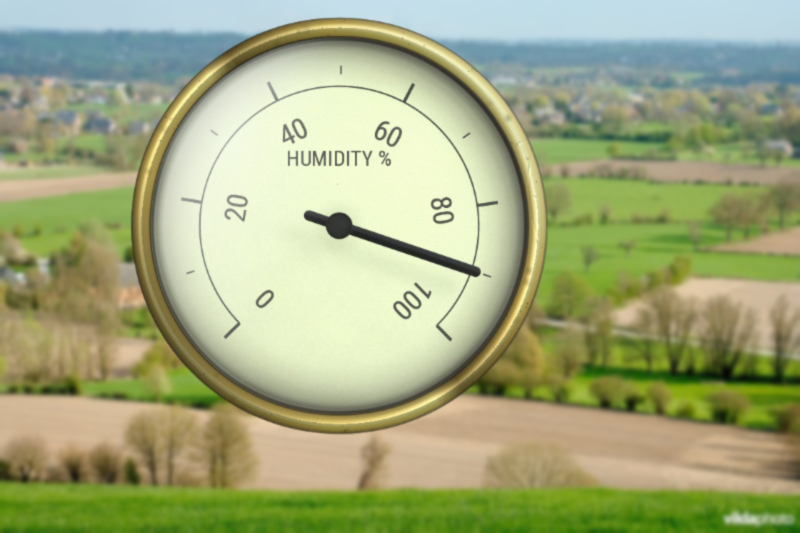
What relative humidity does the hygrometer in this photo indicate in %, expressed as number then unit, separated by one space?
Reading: 90 %
